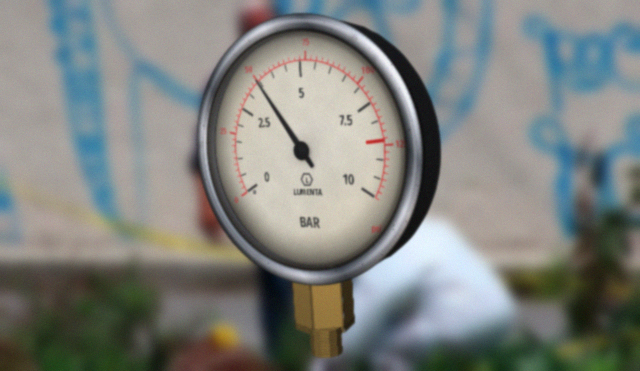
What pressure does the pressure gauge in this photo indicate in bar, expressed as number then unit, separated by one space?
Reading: 3.5 bar
